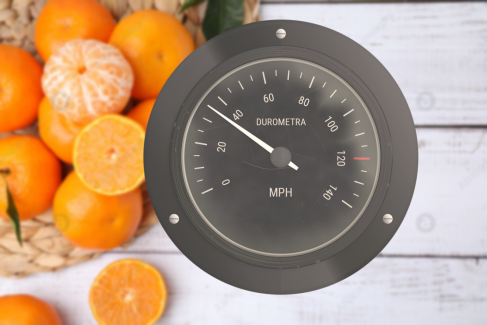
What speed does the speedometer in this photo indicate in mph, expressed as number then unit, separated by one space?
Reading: 35 mph
